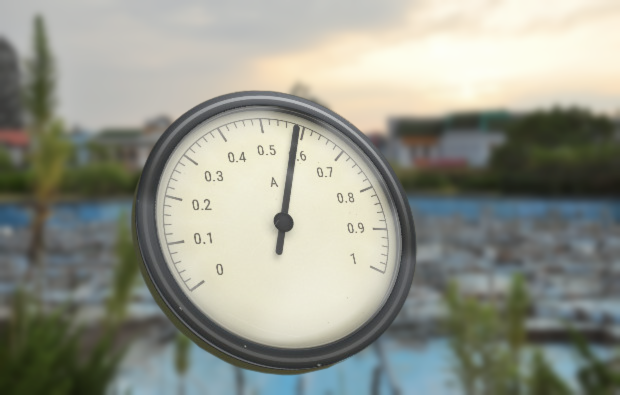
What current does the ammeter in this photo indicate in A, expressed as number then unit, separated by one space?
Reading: 0.58 A
